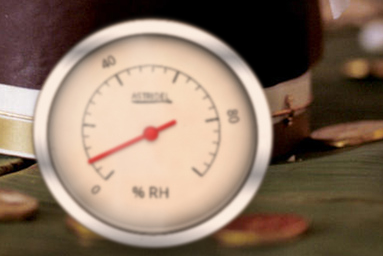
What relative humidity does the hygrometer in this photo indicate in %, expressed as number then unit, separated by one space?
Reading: 8 %
